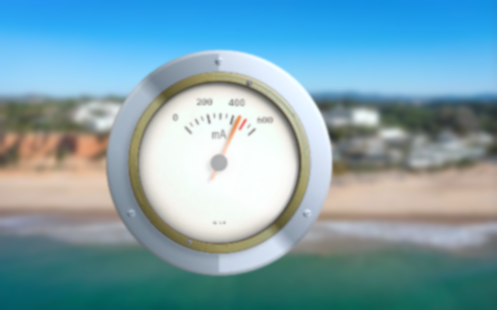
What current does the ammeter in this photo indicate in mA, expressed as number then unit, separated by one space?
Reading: 450 mA
